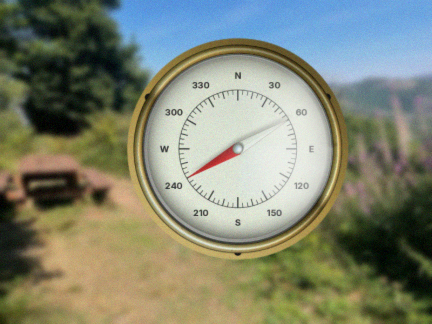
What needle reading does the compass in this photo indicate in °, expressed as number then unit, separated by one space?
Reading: 240 °
